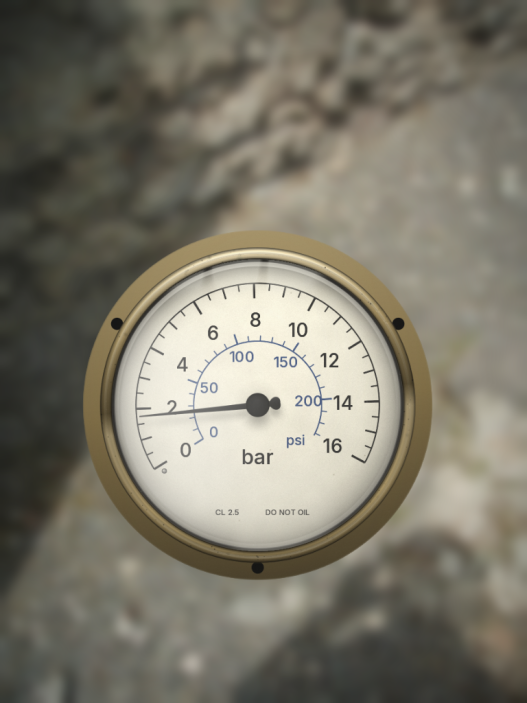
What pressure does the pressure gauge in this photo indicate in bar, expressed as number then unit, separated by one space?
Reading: 1.75 bar
